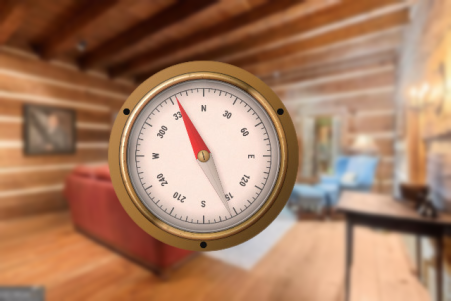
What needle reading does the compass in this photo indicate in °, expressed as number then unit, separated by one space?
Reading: 335 °
